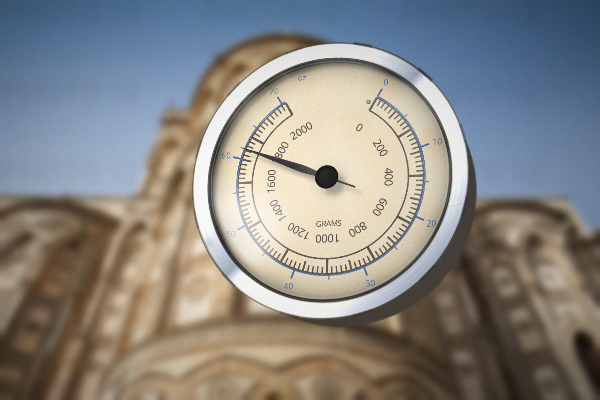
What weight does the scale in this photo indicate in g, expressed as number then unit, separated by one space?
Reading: 1740 g
